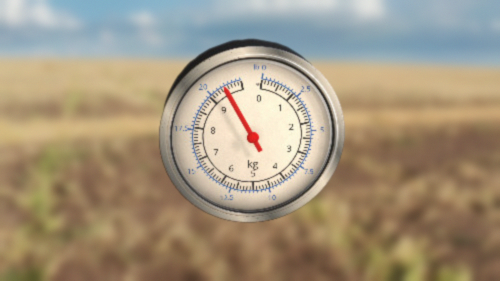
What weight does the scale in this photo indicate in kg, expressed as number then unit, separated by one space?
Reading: 9.5 kg
